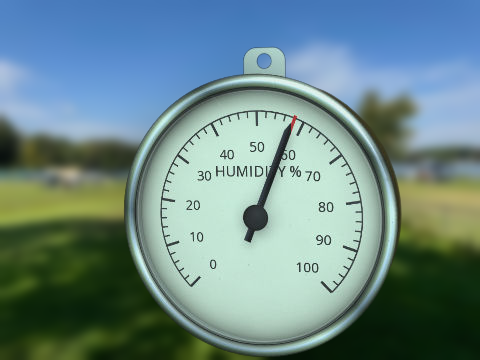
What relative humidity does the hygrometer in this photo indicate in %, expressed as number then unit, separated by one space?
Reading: 58 %
